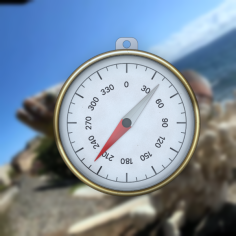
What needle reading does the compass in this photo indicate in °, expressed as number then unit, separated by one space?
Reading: 220 °
